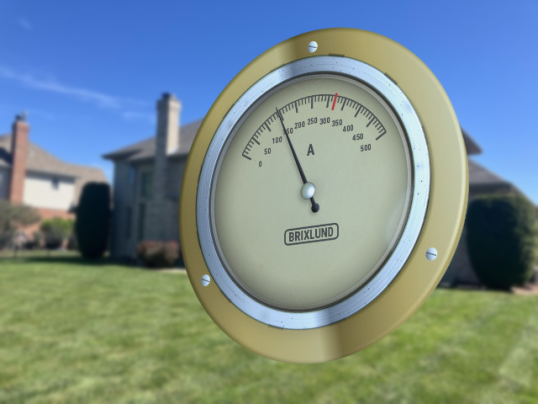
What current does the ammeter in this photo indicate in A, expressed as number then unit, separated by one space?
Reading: 150 A
